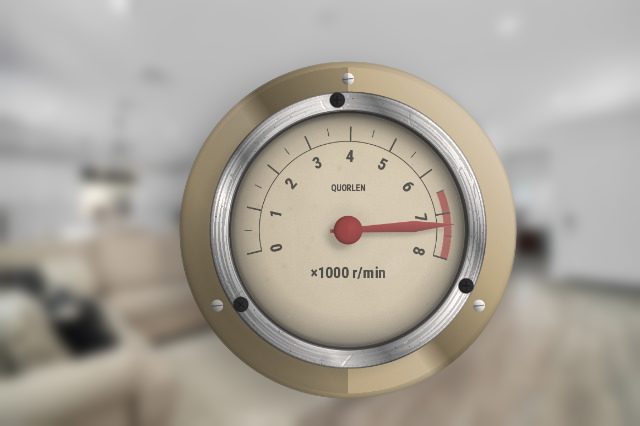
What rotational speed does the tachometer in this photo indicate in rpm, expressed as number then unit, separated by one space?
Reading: 7250 rpm
